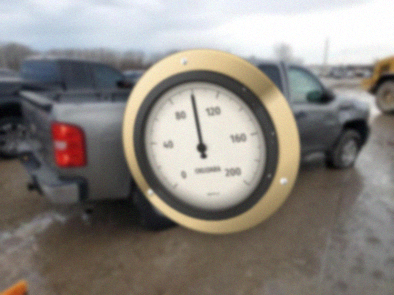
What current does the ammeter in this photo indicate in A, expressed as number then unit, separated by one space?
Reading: 100 A
